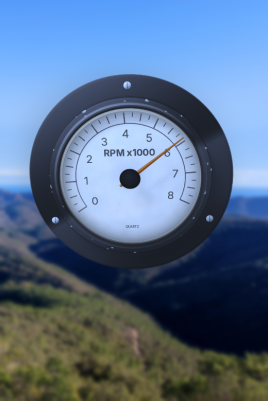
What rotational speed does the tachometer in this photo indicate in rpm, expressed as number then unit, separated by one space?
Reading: 5875 rpm
